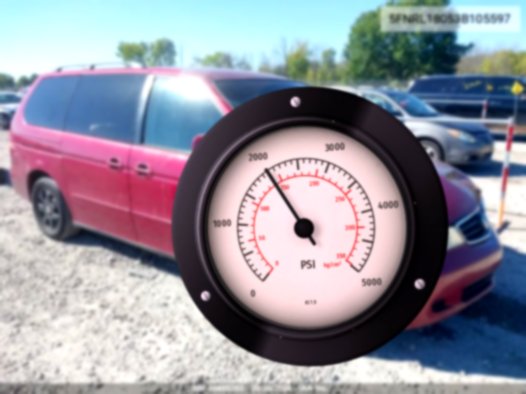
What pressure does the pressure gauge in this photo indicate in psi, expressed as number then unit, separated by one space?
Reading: 2000 psi
